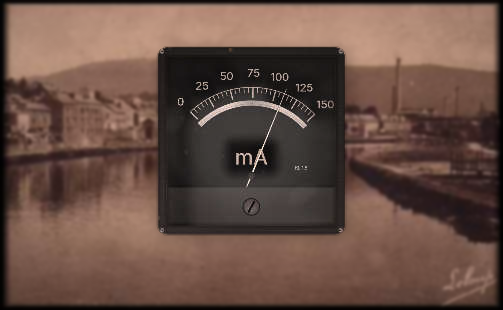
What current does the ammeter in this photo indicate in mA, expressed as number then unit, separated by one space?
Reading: 110 mA
